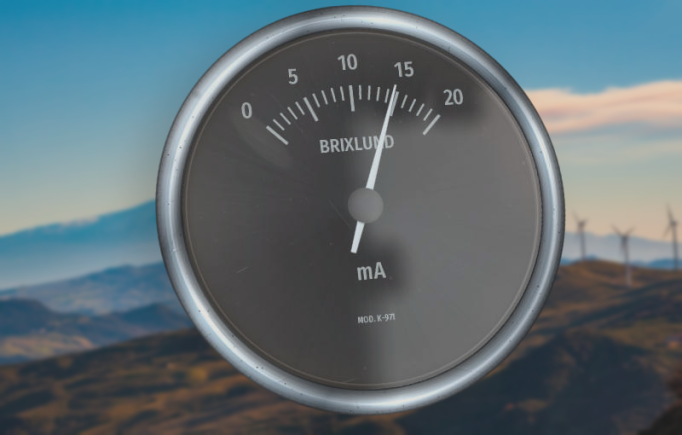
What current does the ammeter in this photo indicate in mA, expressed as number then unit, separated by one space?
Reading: 14.5 mA
